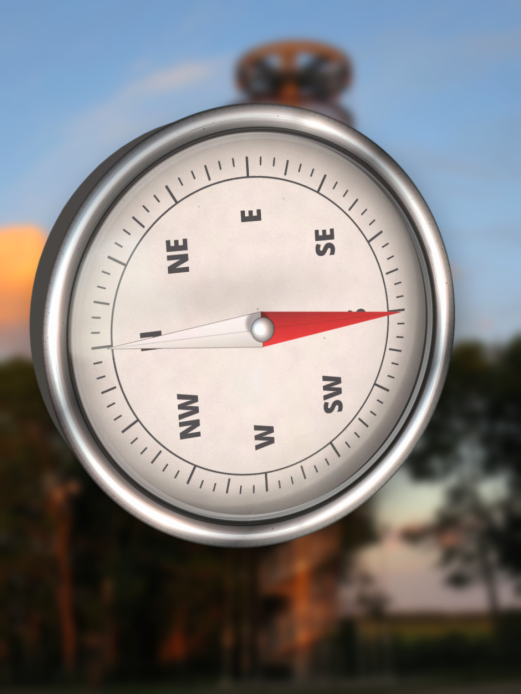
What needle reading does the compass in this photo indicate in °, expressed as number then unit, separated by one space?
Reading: 180 °
